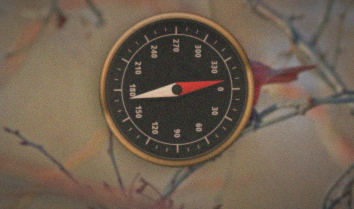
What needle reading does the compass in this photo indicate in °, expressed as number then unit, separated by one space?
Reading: 350 °
